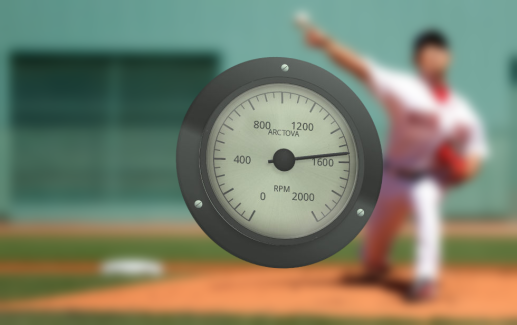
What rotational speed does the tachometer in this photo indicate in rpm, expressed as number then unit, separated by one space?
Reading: 1550 rpm
